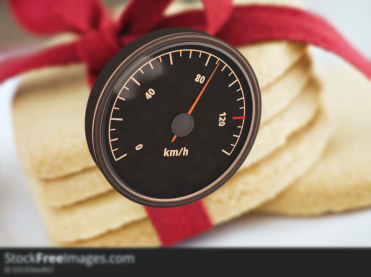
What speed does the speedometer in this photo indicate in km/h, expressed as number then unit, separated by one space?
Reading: 85 km/h
